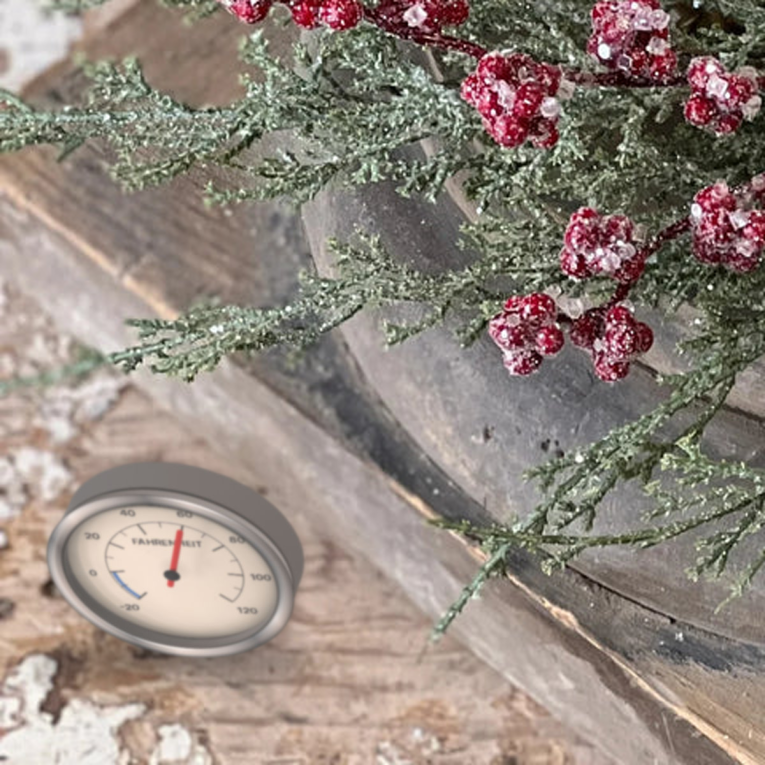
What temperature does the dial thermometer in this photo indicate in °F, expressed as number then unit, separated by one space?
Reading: 60 °F
